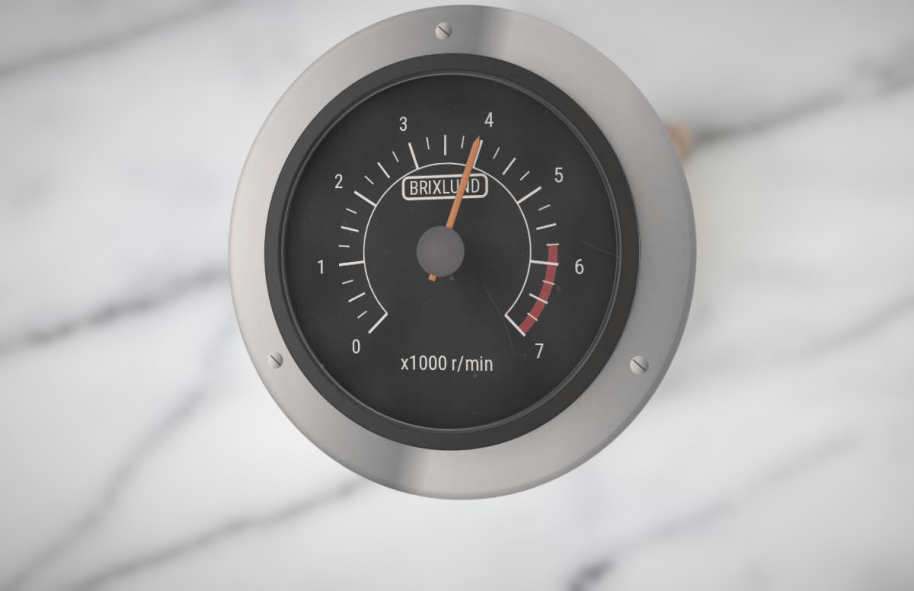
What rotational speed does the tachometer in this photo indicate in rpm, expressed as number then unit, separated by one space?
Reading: 4000 rpm
